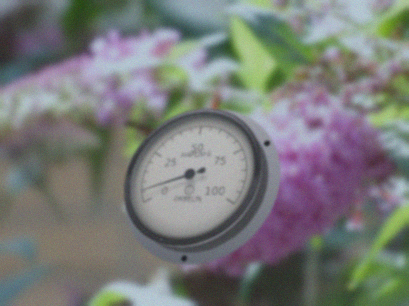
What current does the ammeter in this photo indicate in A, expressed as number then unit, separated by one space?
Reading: 5 A
